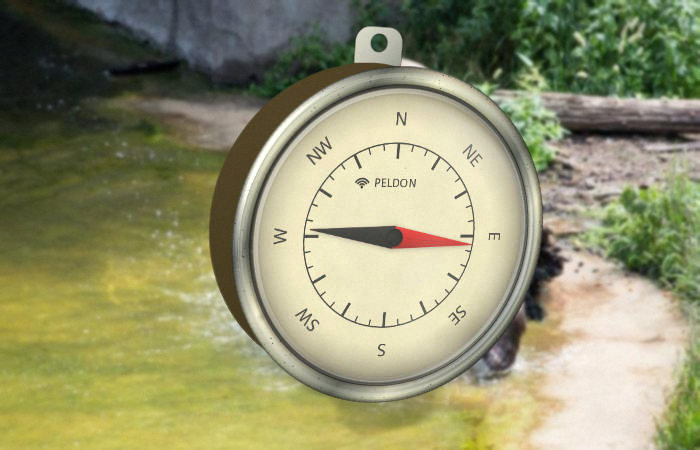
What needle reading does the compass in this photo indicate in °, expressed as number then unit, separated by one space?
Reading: 95 °
